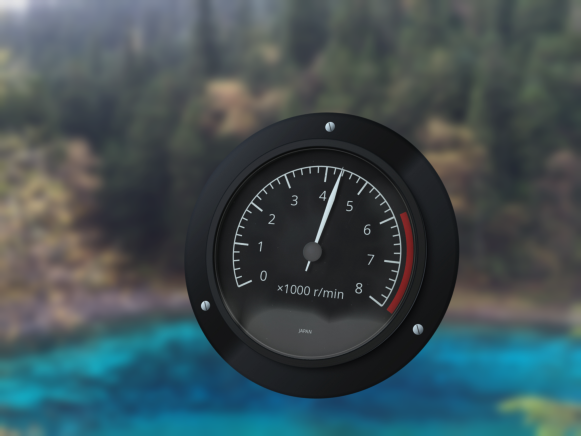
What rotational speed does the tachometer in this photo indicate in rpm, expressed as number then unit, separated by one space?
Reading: 4400 rpm
